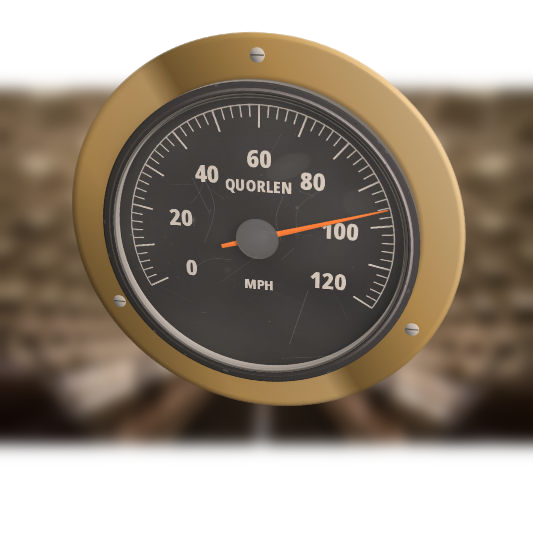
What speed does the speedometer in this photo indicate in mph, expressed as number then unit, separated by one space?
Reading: 96 mph
